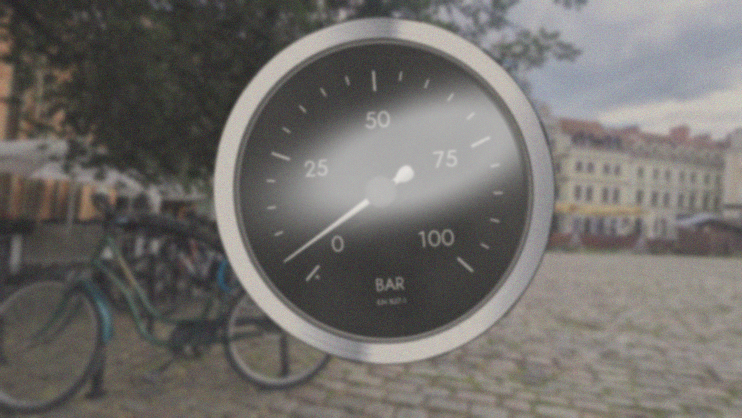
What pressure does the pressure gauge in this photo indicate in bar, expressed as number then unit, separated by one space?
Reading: 5 bar
